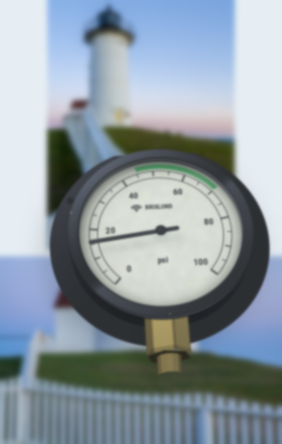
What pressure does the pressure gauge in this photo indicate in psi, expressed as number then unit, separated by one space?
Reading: 15 psi
